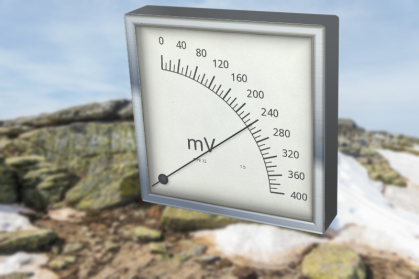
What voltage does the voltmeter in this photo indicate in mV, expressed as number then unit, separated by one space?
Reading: 240 mV
